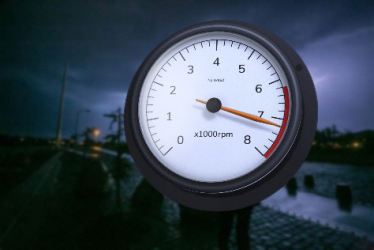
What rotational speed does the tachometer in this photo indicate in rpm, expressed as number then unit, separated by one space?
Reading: 7200 rpm
